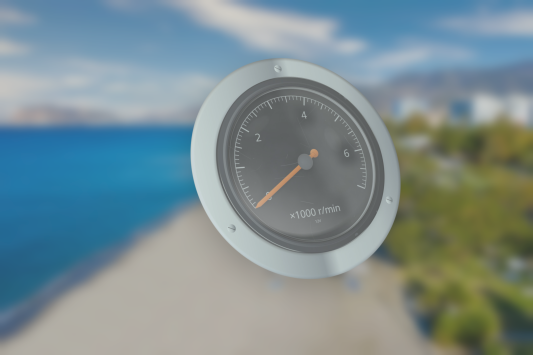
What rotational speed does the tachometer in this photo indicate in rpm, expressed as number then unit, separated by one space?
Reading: 0 rpm
